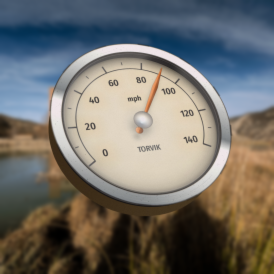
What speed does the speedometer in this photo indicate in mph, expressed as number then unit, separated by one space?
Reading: 90 mph
